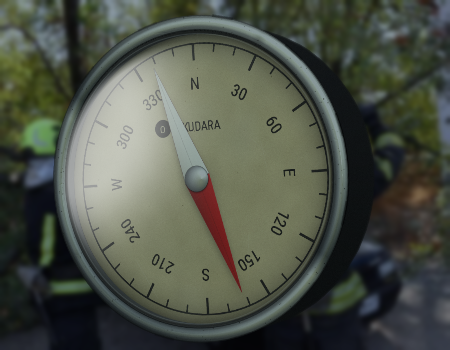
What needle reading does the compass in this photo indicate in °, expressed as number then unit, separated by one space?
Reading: 160 °
